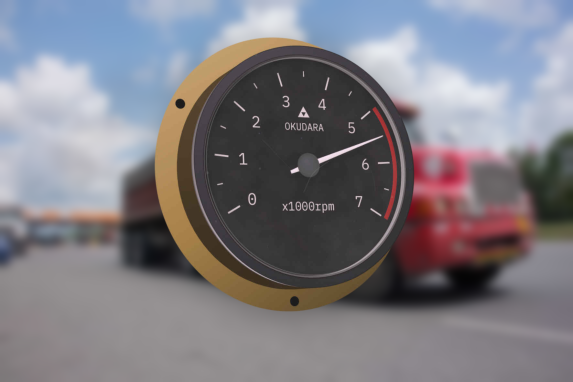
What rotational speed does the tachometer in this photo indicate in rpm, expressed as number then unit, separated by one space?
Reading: 5500 rpm
